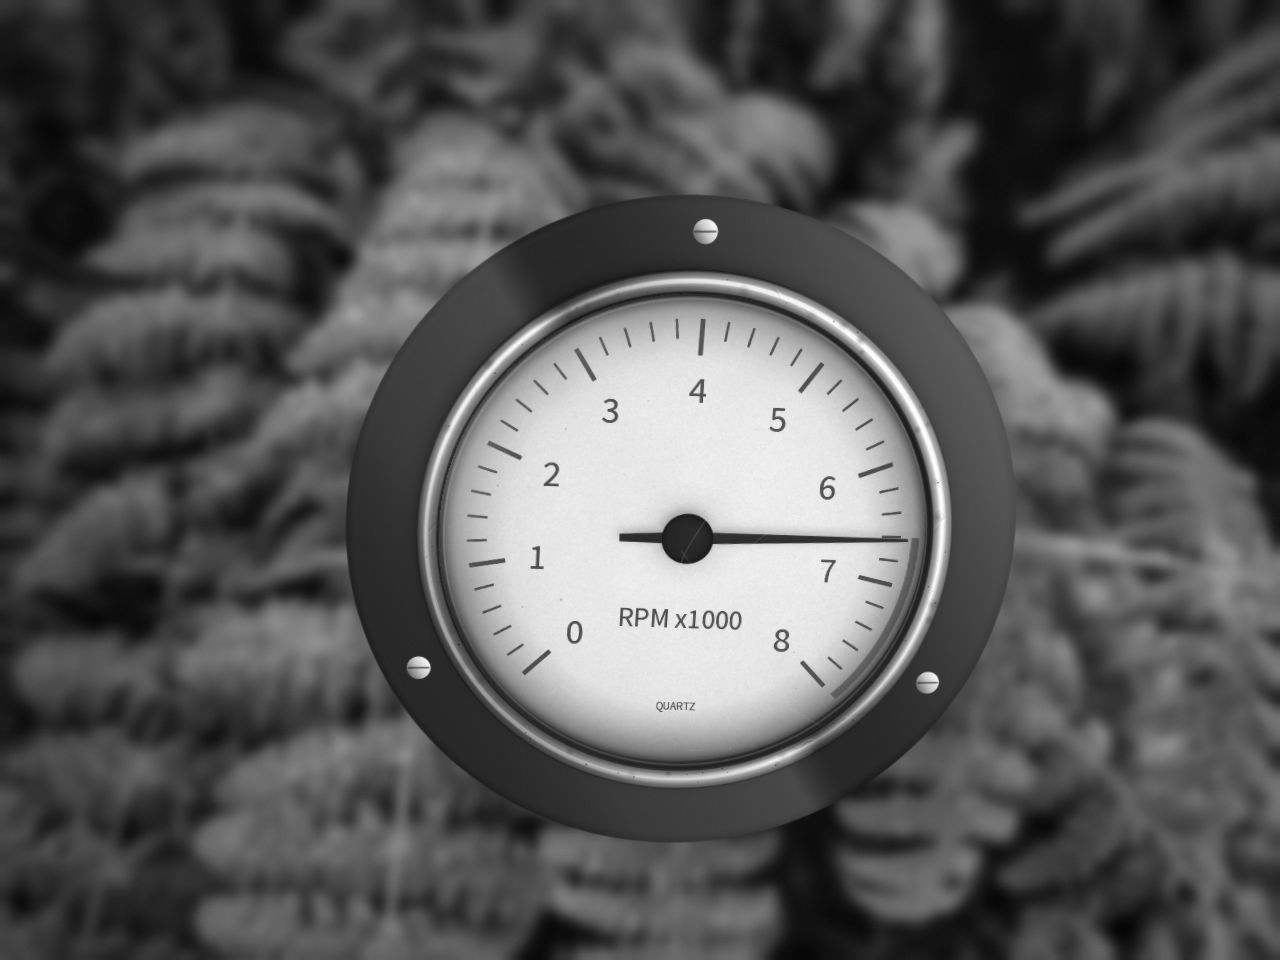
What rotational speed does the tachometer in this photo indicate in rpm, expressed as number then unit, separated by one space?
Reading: 6600 rpm
